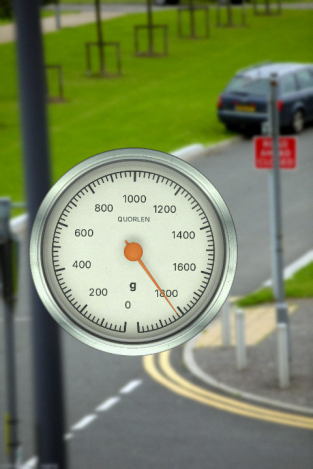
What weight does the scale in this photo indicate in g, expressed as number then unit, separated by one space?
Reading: 1820 g
